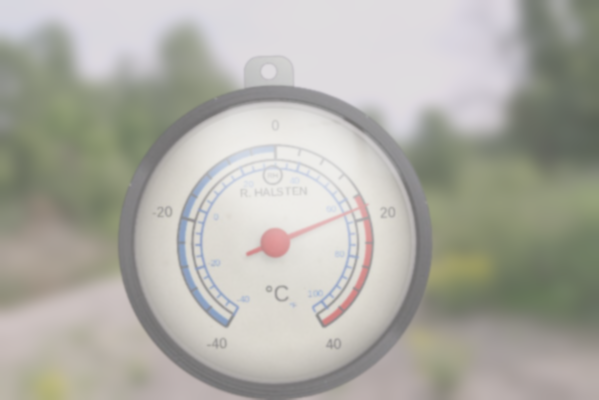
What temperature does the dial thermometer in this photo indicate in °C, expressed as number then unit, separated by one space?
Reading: 18 °C
